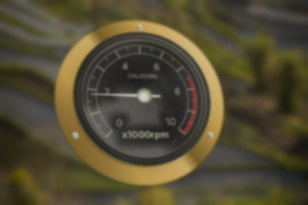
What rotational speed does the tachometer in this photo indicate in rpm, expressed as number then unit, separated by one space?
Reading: 1750 rpm
